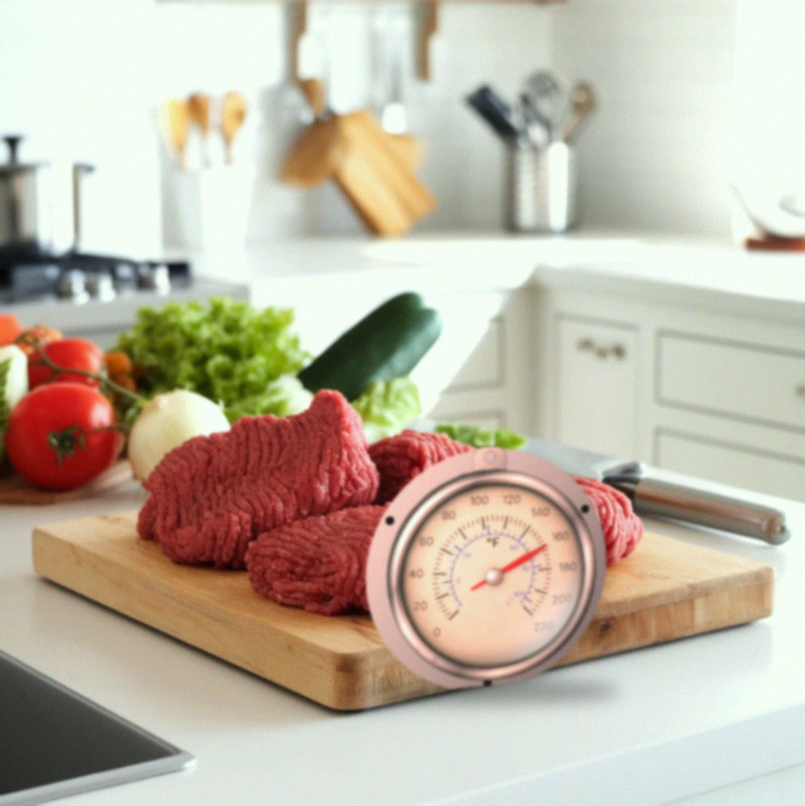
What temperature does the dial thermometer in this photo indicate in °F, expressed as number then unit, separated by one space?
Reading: 160 °F
